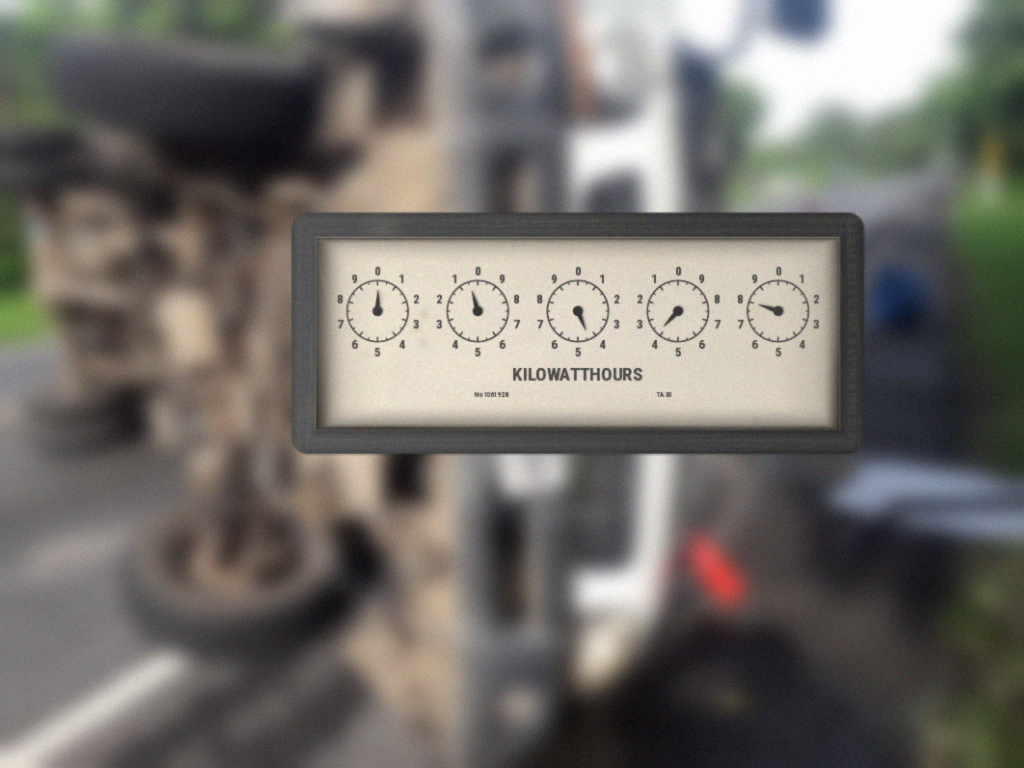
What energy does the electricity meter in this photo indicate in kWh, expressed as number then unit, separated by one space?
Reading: 438 kWh
